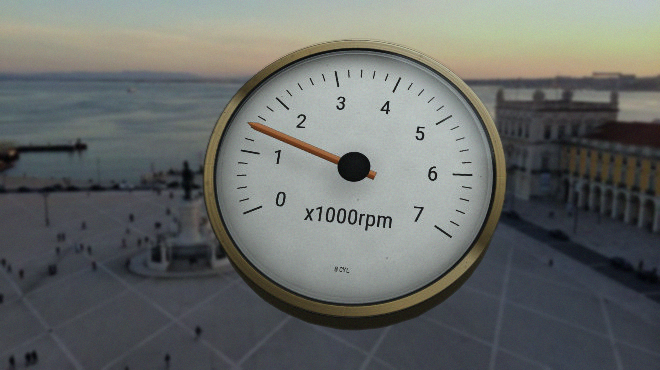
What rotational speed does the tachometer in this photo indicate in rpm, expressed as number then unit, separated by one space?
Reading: 1400 rpm
